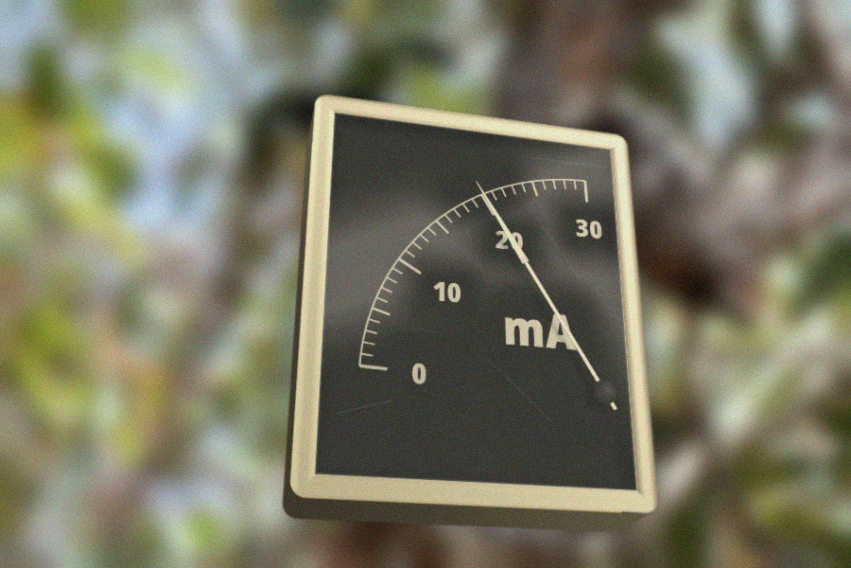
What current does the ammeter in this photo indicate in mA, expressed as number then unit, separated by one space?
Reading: 20 mA
